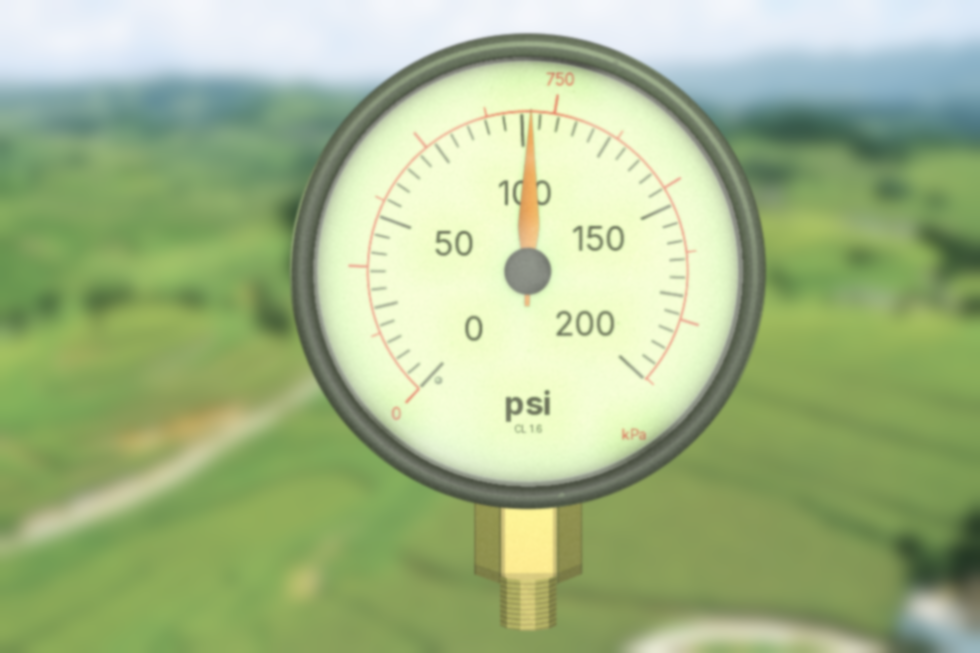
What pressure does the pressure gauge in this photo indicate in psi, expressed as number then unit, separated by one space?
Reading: 102.5 psi
